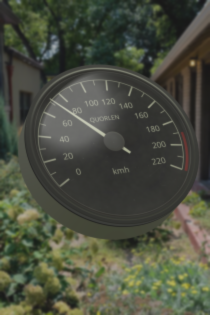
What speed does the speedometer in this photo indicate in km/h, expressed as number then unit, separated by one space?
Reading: 70 km/h
